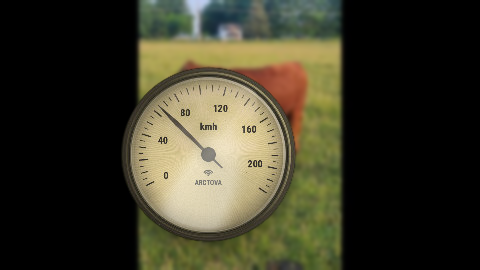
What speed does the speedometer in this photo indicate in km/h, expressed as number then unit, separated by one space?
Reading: 65 km/h
